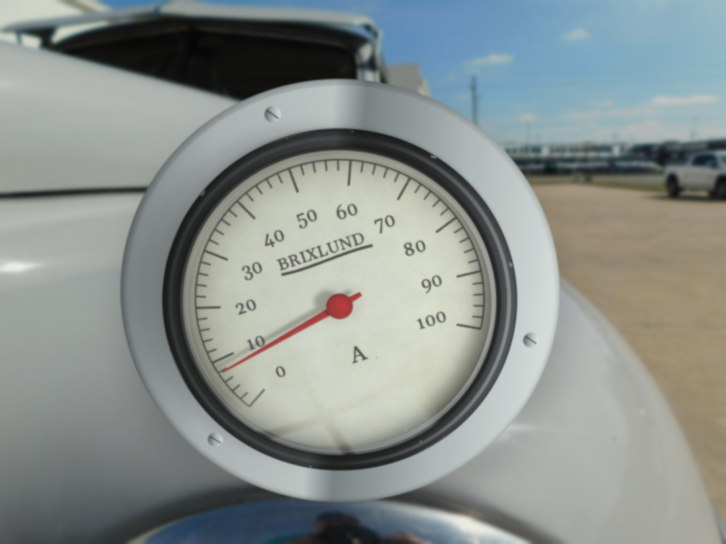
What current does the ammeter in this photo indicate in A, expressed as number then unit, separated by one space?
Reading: 8 A
